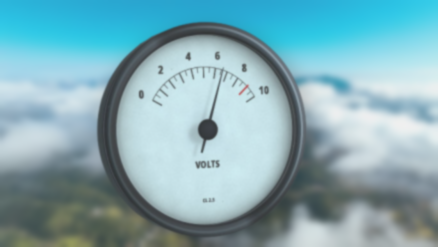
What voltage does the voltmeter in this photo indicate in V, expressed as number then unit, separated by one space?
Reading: 6.5 V
